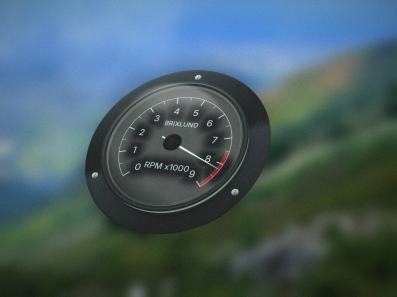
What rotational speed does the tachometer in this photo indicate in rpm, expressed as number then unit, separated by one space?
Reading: 8250 rpm
